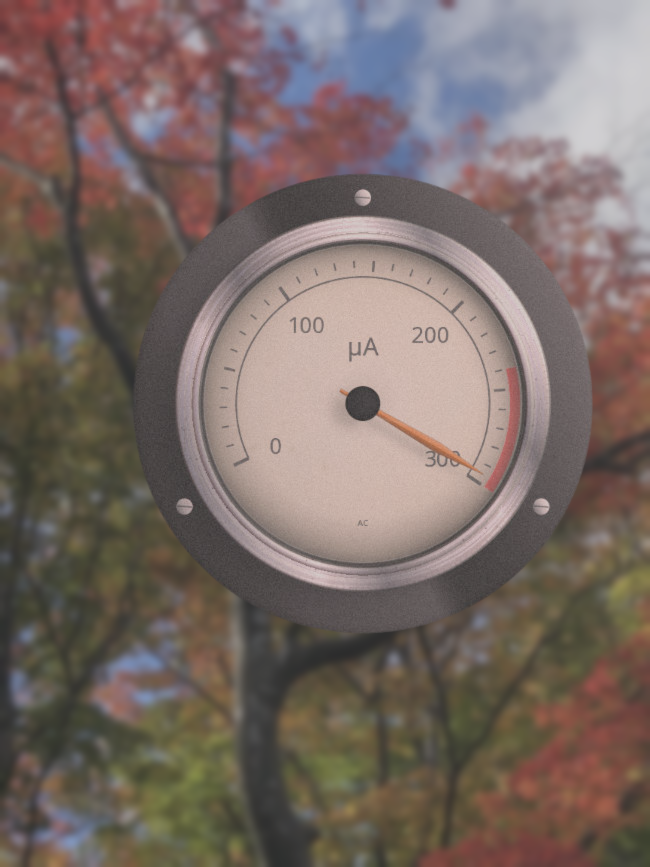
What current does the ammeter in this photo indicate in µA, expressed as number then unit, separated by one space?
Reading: 295 µA
